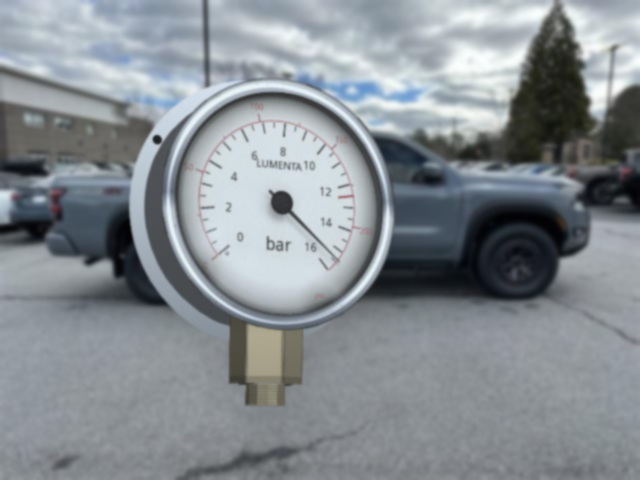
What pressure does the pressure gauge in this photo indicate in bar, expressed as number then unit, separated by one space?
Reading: 15.5 bar
